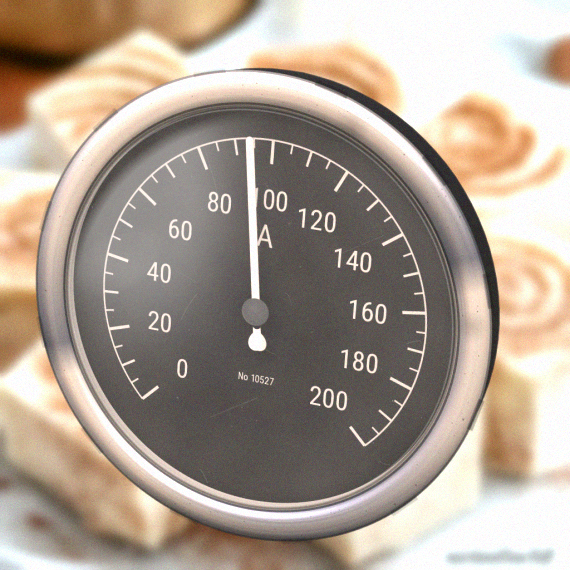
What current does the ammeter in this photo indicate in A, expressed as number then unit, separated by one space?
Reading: 95 A
